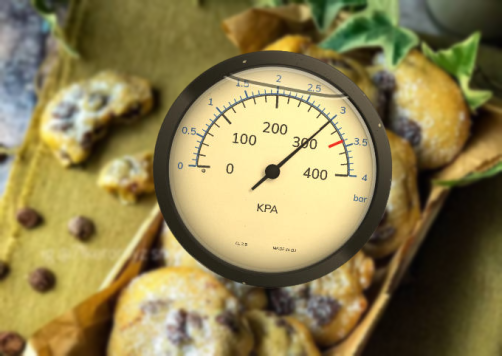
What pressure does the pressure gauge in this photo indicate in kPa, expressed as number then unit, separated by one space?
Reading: 300 kPa
